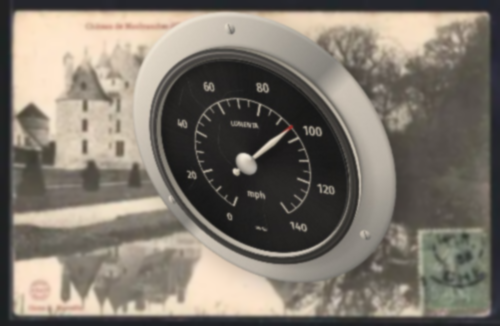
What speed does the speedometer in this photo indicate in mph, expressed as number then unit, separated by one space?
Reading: 95 mph
